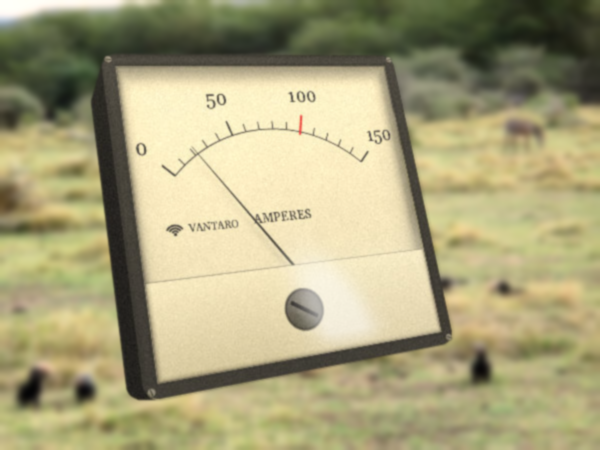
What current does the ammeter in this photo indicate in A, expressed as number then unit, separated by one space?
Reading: 20 A
